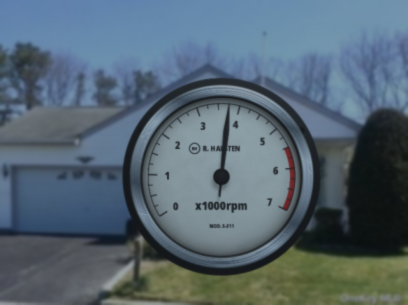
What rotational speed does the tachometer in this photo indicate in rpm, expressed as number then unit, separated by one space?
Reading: 3750 rpm
